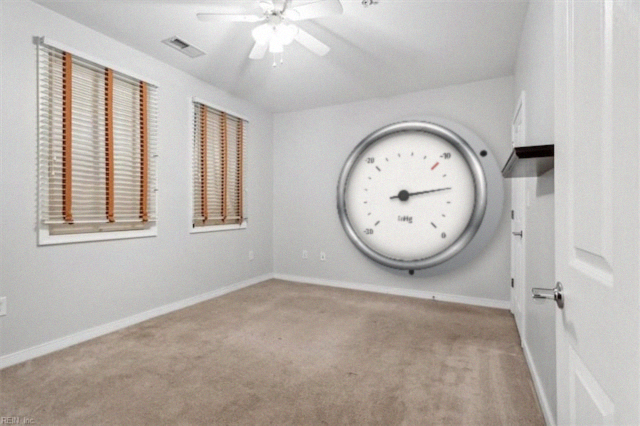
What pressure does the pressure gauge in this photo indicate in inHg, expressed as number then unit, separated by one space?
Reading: -6 inHg
